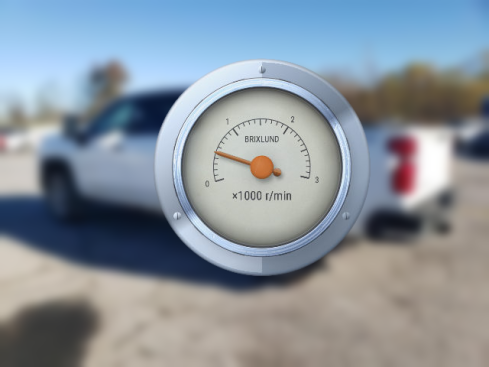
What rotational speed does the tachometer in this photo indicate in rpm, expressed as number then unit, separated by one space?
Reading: 500 rpm
